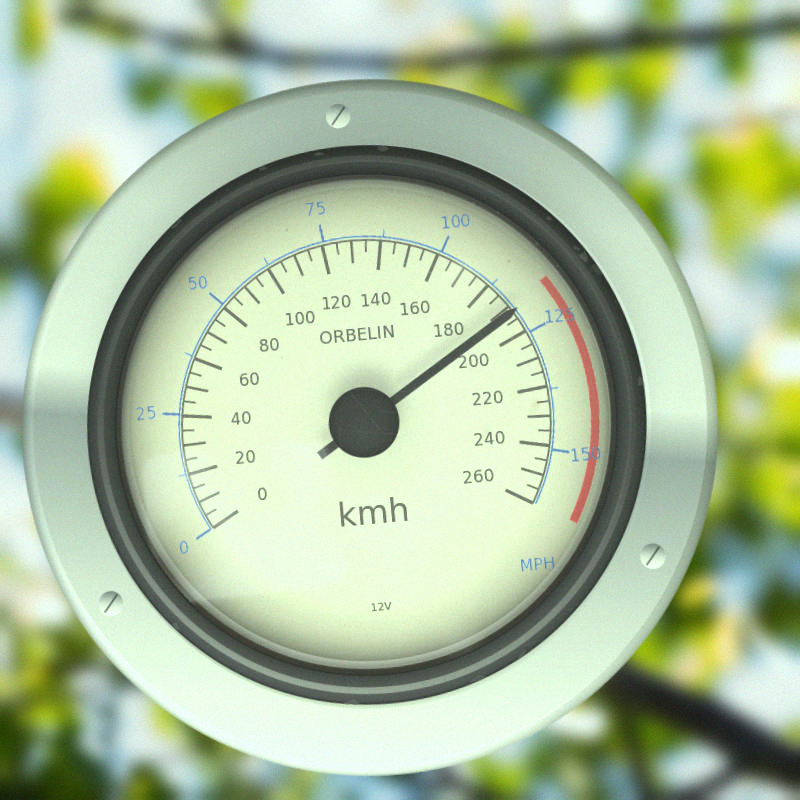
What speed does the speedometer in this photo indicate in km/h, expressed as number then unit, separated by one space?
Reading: 192.5 km/h
